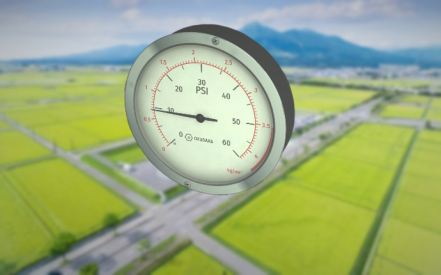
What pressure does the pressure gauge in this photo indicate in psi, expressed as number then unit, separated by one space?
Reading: 10 psi
